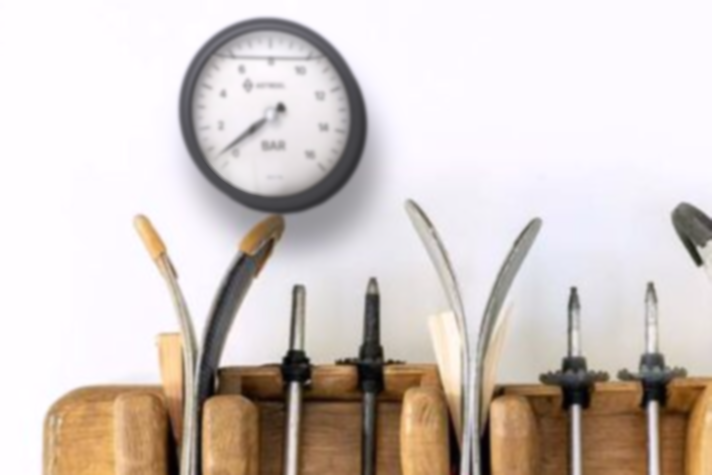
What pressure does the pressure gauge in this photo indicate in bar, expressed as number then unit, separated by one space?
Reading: 0.5 bar
